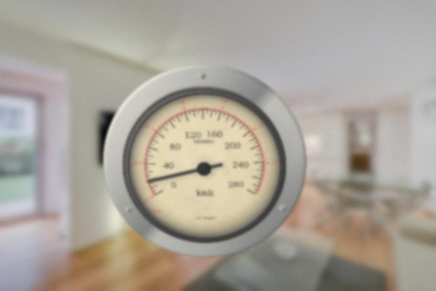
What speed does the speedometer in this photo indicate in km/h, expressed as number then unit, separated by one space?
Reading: 20 km/h
